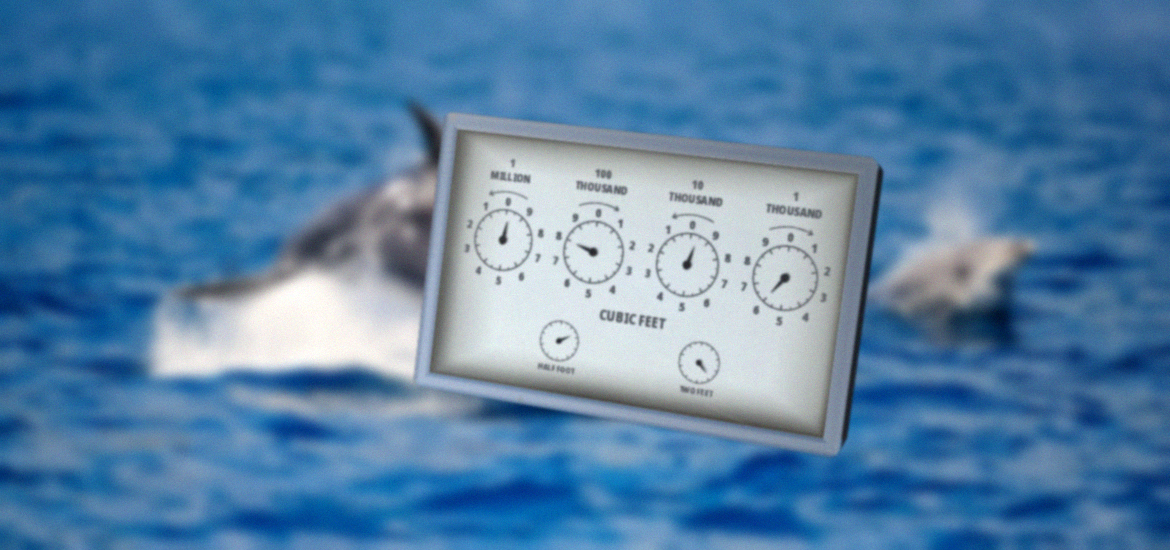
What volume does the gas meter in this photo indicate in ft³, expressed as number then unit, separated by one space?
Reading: 979600 ft³
